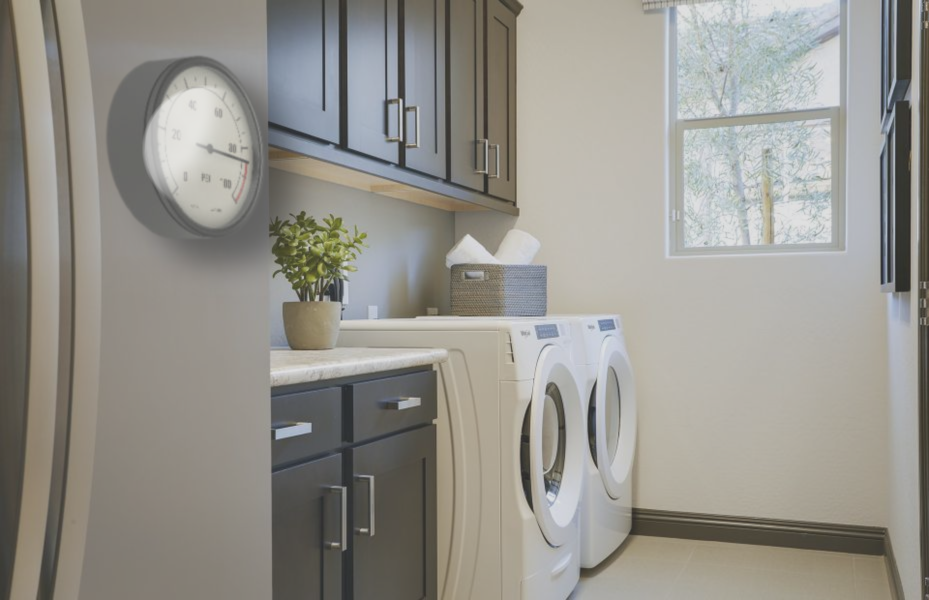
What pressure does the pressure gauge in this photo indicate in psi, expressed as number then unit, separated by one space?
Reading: 85 psi
